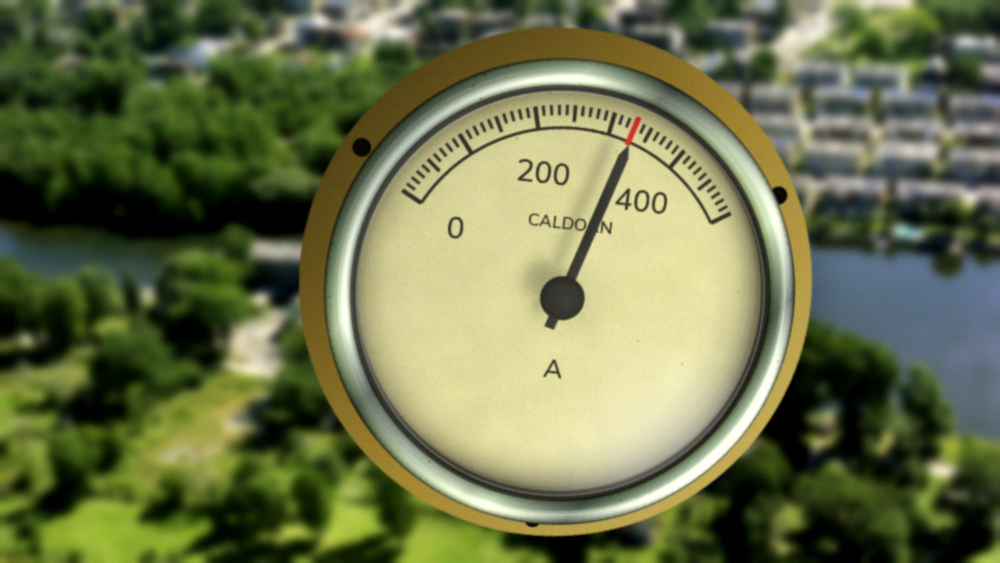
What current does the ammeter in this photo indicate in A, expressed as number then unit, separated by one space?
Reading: 330 A
